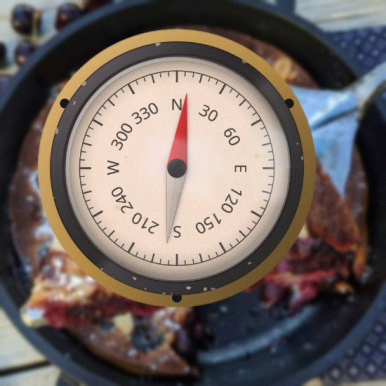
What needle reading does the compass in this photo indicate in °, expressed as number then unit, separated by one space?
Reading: 7.5 °
